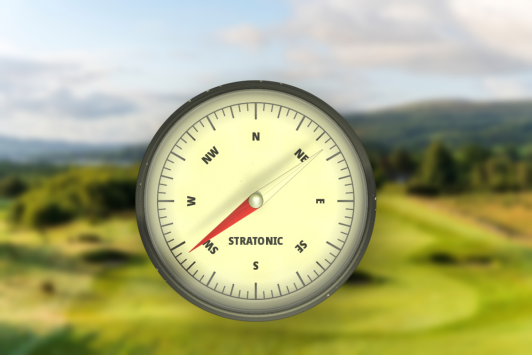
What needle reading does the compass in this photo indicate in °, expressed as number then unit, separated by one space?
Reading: 232.5 °
